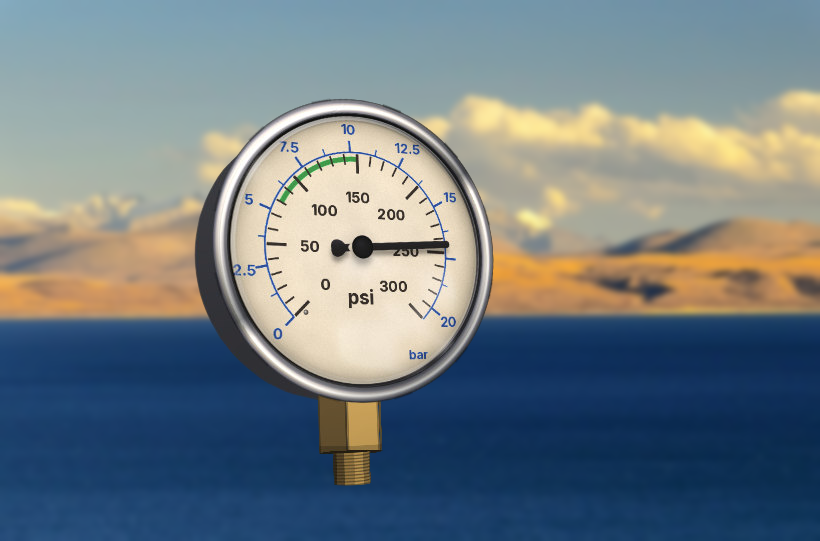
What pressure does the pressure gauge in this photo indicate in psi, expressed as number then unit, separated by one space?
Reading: 245 psi
